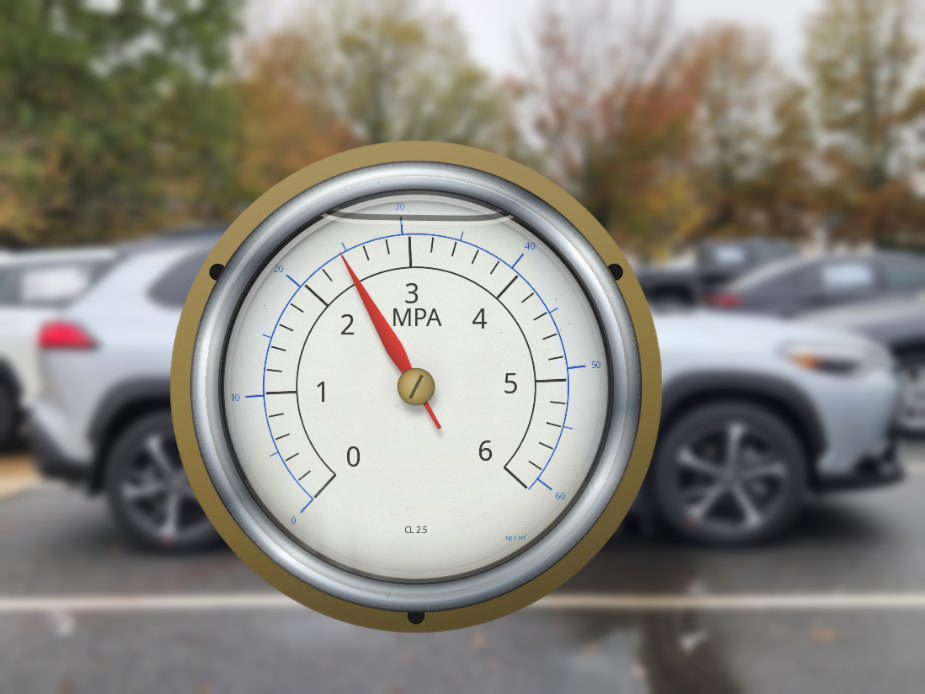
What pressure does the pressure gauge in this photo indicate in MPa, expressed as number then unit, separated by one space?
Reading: 2.4 MPa
